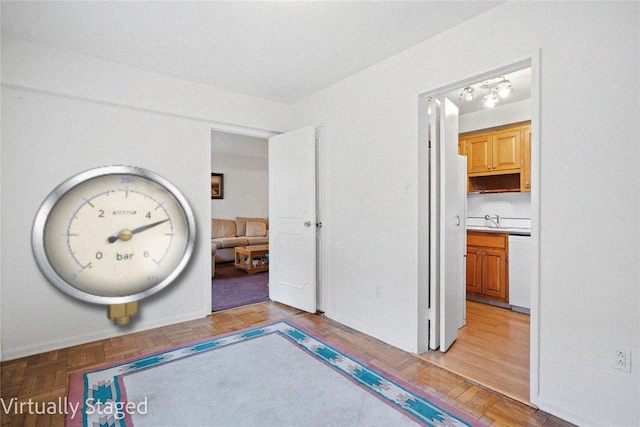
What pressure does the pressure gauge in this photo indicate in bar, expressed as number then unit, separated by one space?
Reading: 4.5 bar
